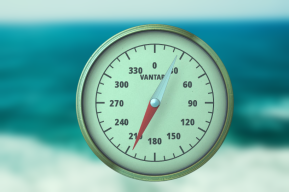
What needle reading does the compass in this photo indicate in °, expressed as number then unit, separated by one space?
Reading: 205 °
